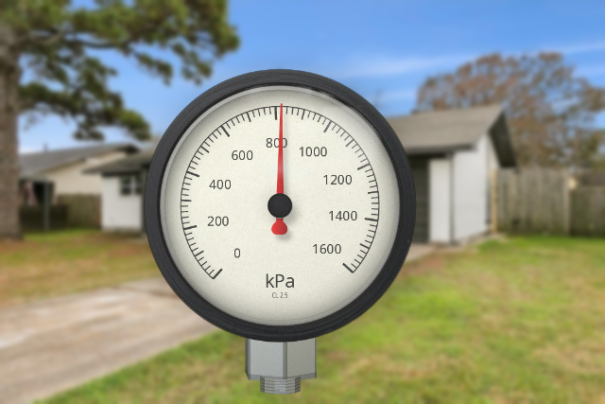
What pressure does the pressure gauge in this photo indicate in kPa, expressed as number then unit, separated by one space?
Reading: 820 kPa
